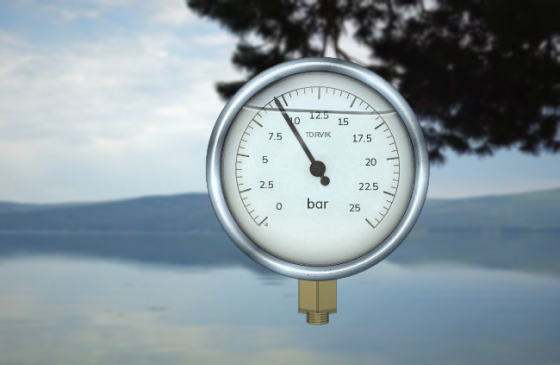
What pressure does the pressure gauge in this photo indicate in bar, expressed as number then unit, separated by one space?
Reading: 9.5 bar
